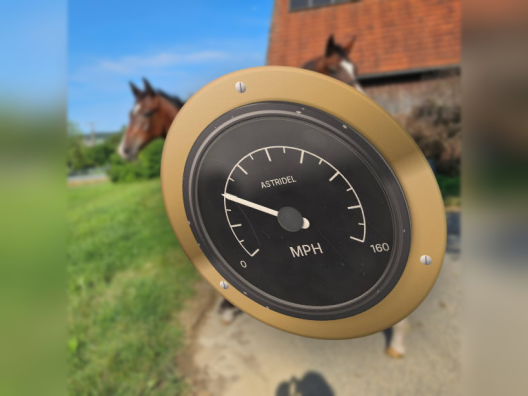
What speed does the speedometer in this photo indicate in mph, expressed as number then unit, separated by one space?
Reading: 40 mph
